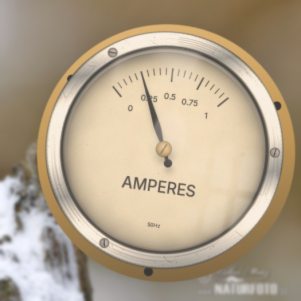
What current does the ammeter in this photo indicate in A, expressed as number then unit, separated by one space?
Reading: 0.25 A
